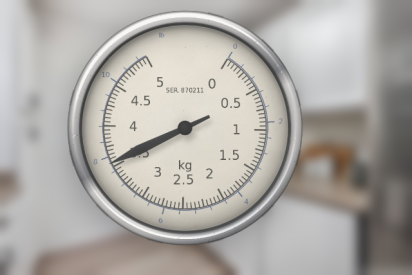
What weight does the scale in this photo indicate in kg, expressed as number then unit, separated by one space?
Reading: 3.55 kg
